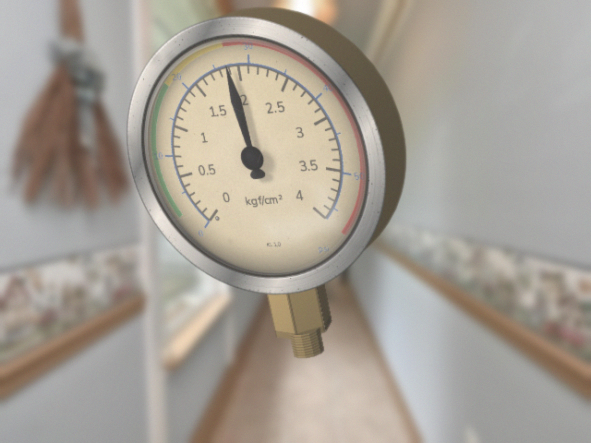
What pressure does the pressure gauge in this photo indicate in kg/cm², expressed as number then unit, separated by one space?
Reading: 1.9 kg/cm²
